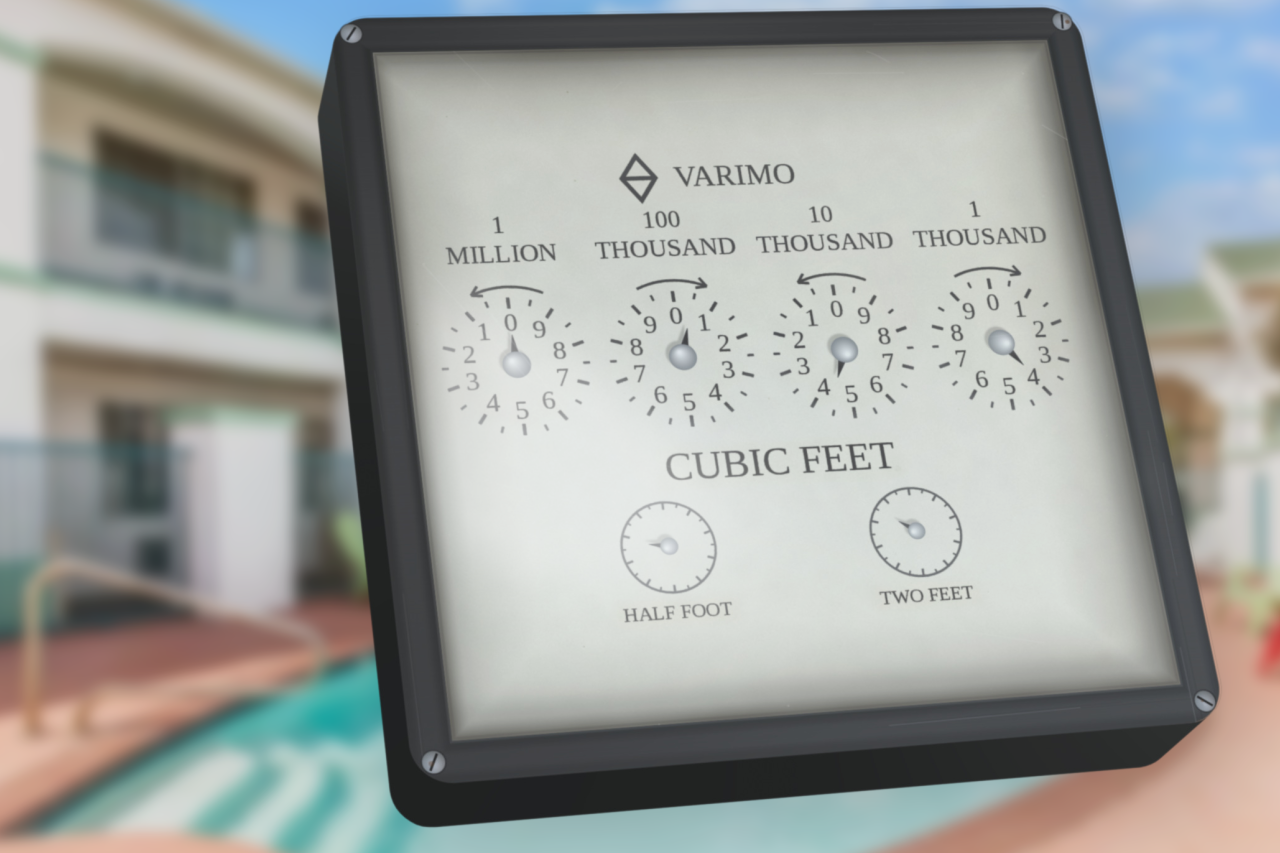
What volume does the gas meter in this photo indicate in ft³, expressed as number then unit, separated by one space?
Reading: 4400 ft³
